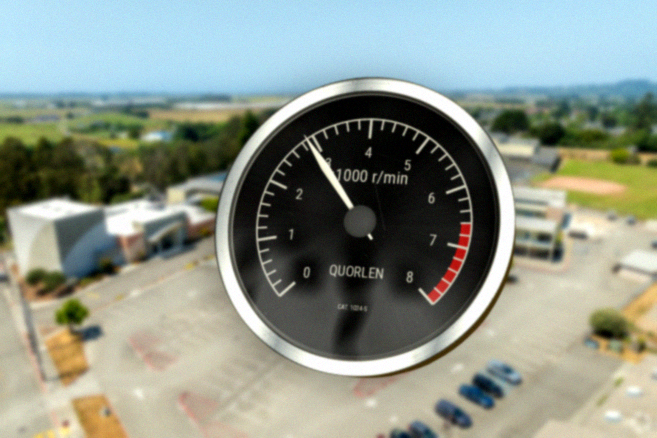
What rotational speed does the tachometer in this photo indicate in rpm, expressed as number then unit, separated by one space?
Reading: 2900 rpm
